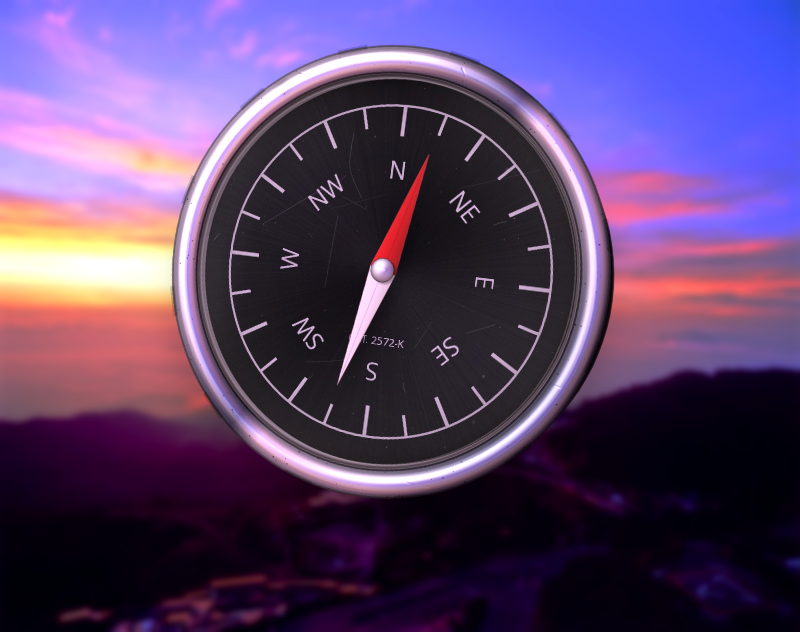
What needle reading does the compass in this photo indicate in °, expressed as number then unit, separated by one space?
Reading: 15 °
